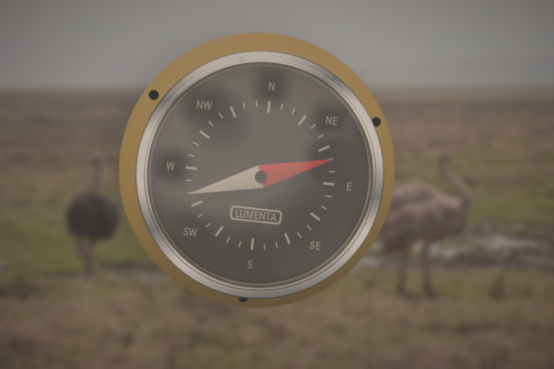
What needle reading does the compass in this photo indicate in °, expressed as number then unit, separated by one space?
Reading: 70 °
